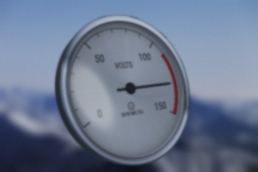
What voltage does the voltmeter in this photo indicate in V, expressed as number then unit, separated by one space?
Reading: 130 V
